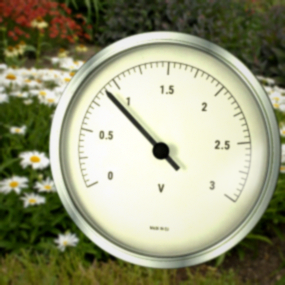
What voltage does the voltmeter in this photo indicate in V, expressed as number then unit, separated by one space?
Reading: 0.9 V
